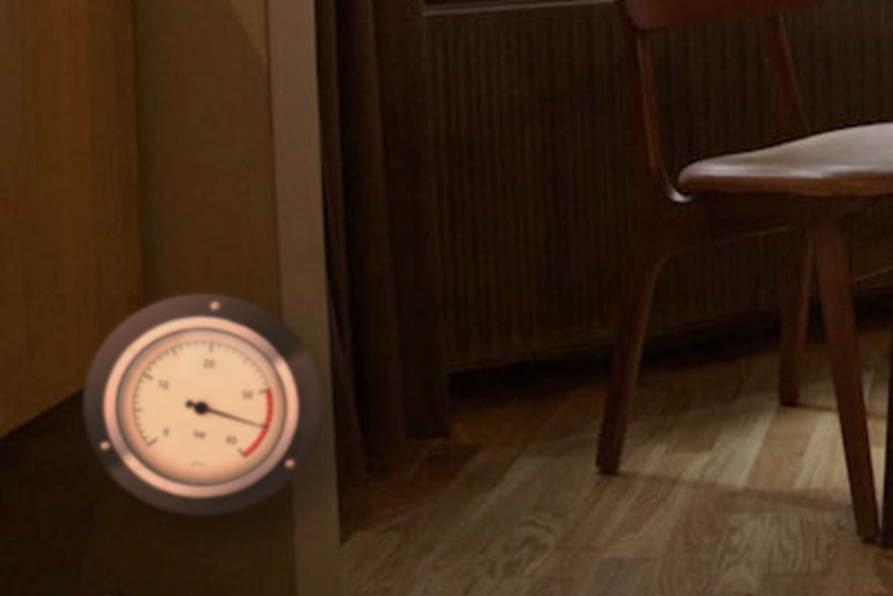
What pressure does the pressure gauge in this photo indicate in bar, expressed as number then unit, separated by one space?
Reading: 35 bar
